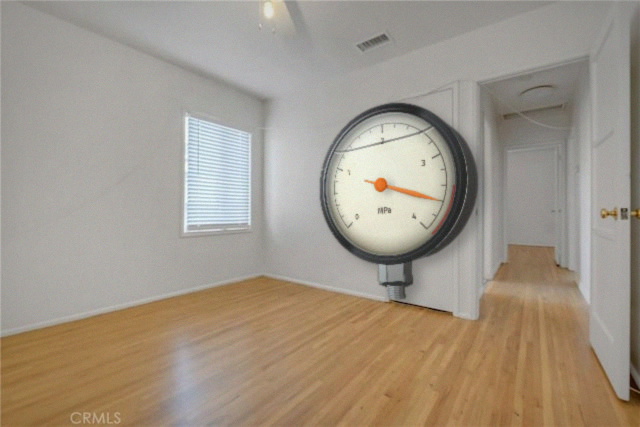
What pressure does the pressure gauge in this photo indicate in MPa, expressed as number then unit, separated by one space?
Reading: 3.6 MPa
